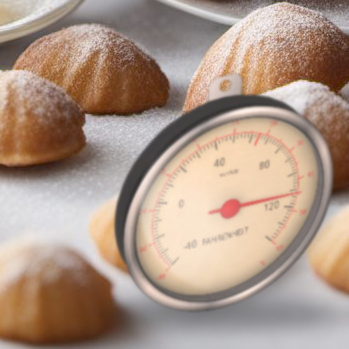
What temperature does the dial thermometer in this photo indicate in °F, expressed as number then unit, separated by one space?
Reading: 110 °F
